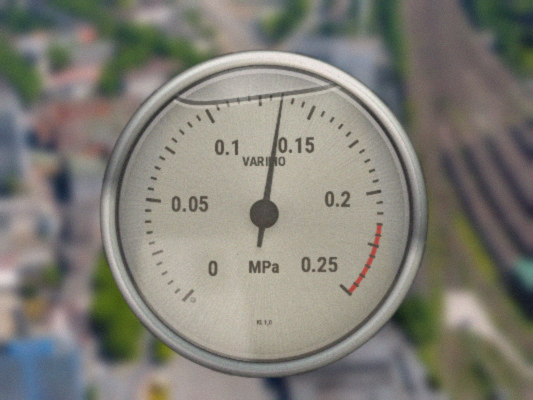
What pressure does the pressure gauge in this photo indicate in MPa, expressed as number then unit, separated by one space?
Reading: 0.135 MPa
